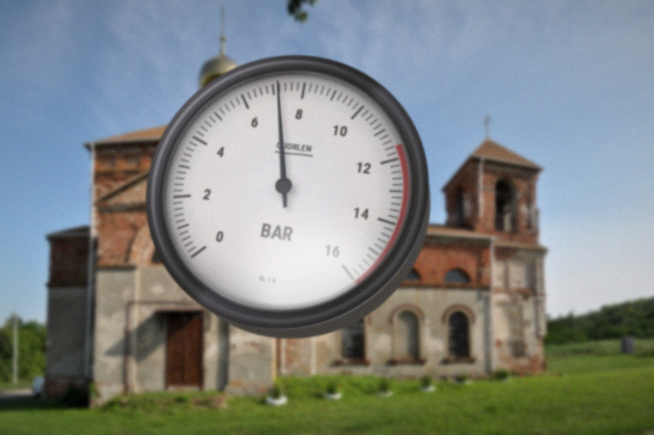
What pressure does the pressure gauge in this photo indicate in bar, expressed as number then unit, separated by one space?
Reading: 7.2 bar
